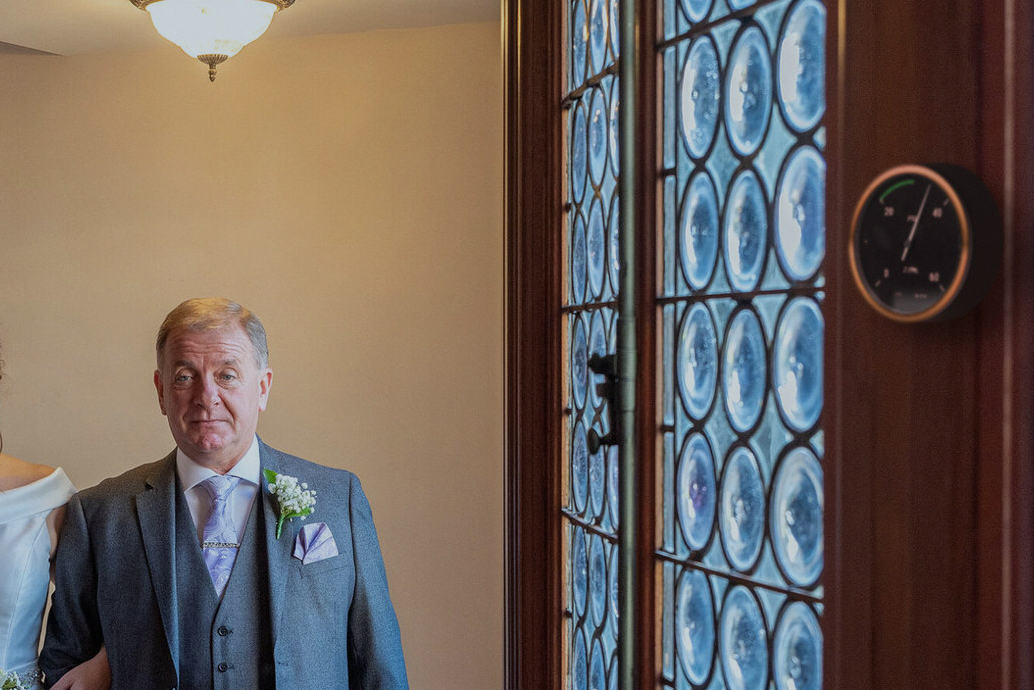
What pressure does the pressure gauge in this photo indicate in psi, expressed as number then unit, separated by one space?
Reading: 35 psi
